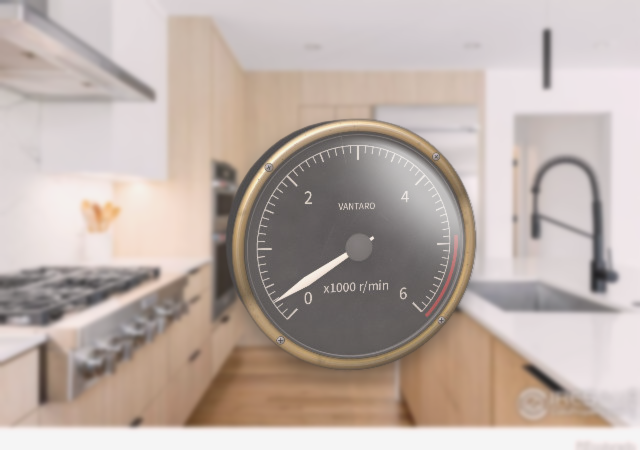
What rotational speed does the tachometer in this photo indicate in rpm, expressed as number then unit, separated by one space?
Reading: 300 rpm
